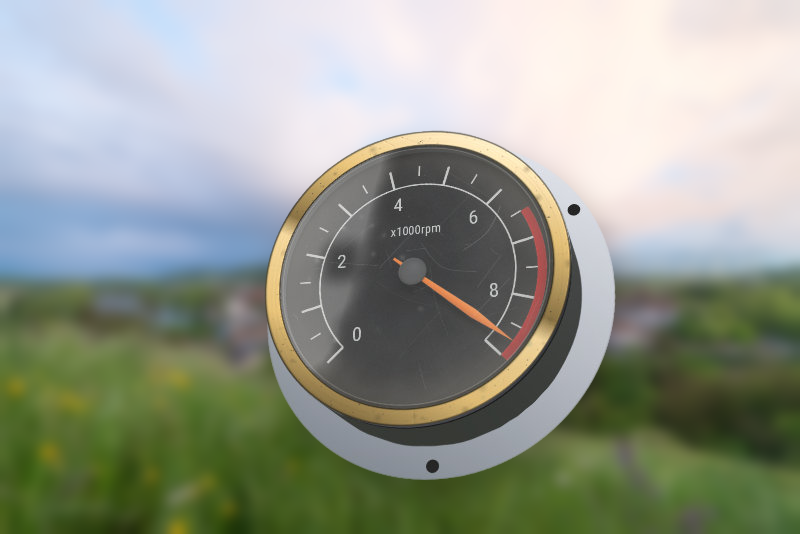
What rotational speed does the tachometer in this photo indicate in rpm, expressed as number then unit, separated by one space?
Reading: 8750 rpm
